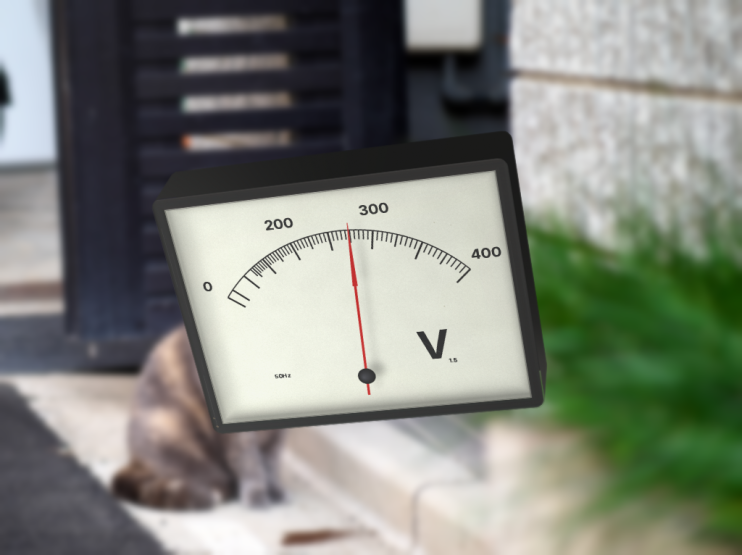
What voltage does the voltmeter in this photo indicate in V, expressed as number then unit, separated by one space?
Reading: 275 V
